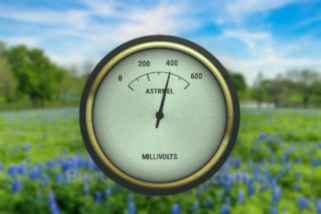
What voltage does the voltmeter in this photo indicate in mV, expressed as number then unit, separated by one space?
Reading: 400 mV
